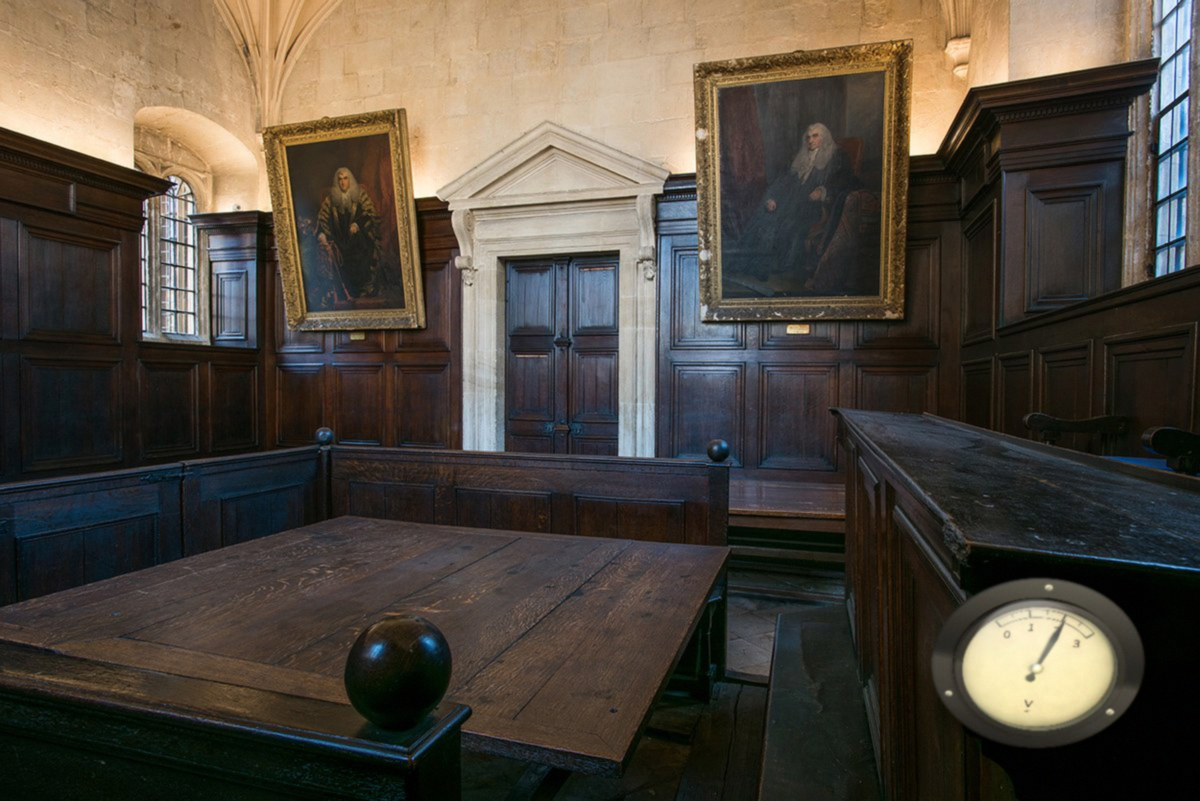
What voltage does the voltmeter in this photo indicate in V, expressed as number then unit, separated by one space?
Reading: 2 V
